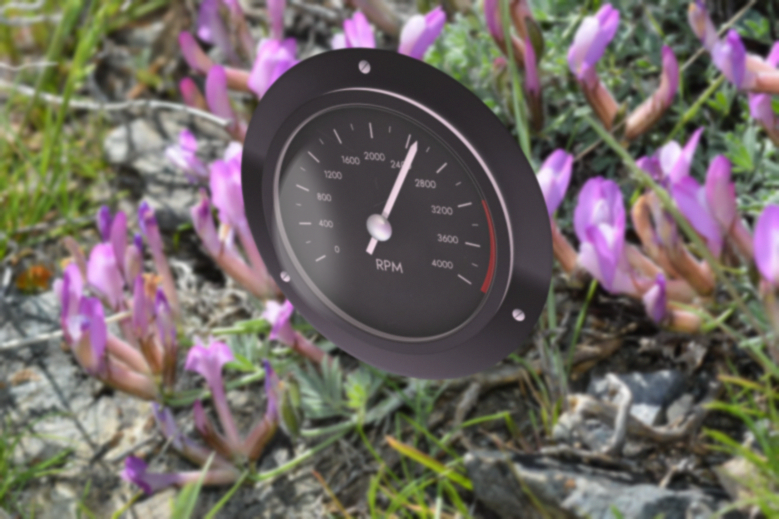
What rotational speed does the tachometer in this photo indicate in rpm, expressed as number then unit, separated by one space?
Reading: 2500 rpm
